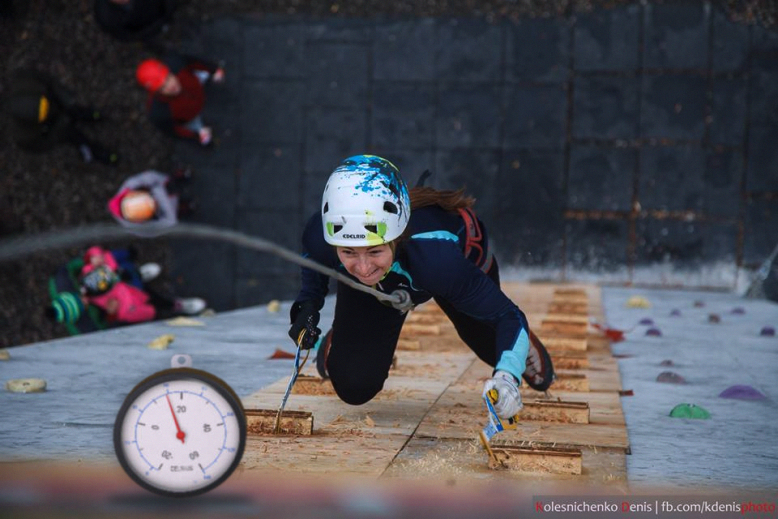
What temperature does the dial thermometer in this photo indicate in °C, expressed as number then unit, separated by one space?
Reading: 15 °C
